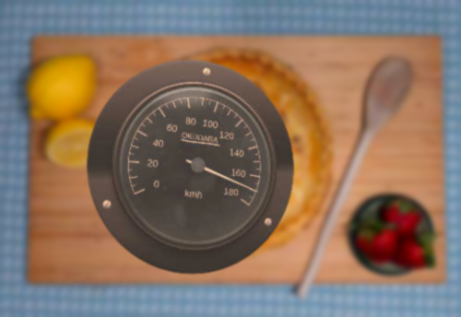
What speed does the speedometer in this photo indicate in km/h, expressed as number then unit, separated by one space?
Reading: 170 km/h
